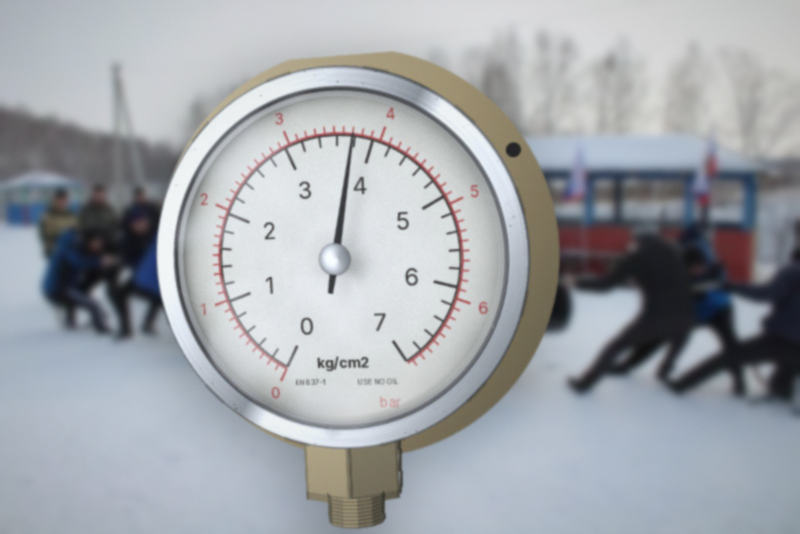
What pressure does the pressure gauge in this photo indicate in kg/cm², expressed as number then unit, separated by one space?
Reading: 3.8 kg/cm²
